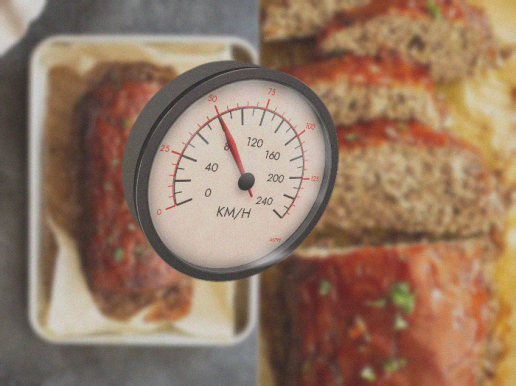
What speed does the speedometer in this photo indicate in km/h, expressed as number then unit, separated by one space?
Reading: 80 km/h
